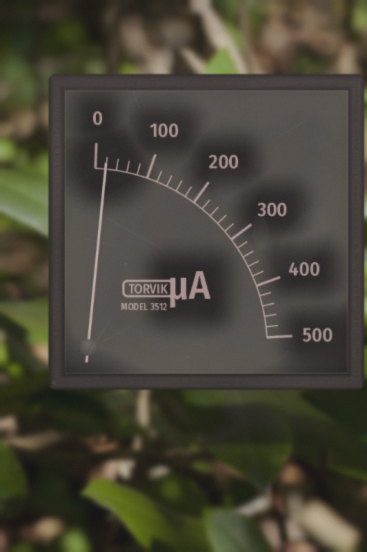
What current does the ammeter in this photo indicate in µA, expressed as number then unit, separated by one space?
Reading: 20 µA
